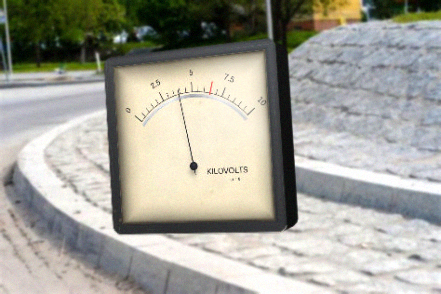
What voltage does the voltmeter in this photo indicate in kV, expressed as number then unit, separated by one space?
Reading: 4 kV
